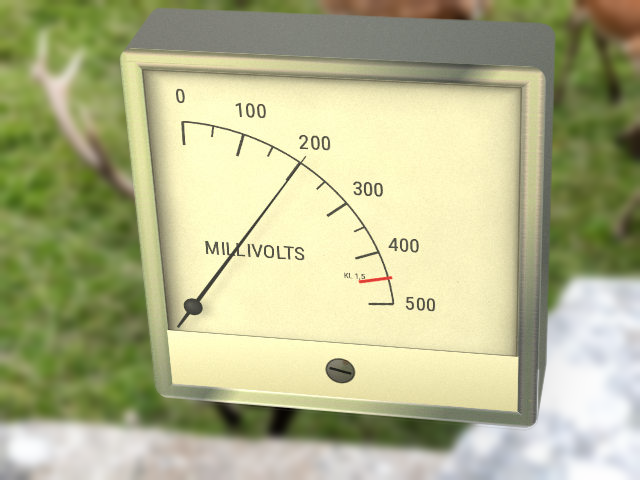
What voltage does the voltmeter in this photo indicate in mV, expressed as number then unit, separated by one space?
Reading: 200 mV
